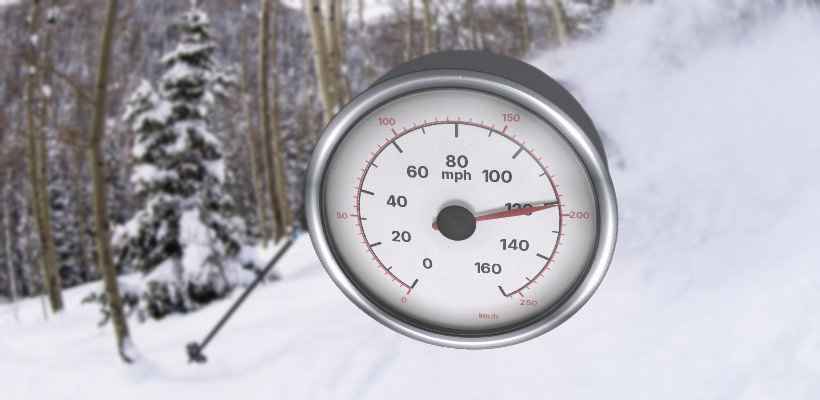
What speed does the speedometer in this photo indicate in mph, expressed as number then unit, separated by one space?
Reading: 120 mph
